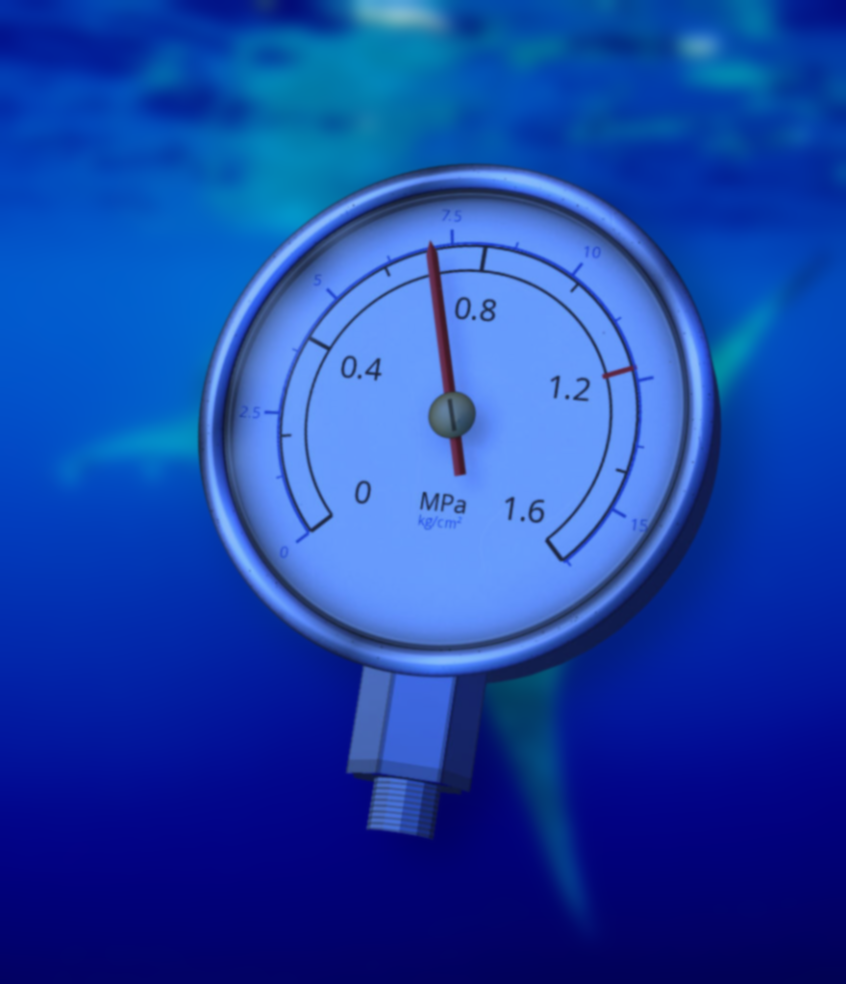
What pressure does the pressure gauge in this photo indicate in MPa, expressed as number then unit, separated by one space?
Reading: 0.7 MPa
